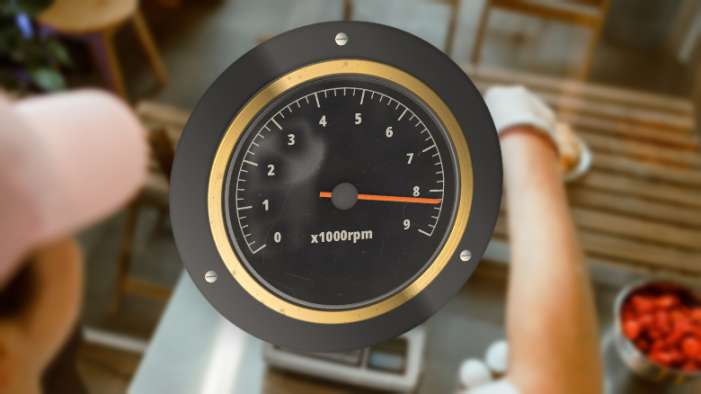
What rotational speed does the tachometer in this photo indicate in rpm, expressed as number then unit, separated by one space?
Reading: 8200 rpm
